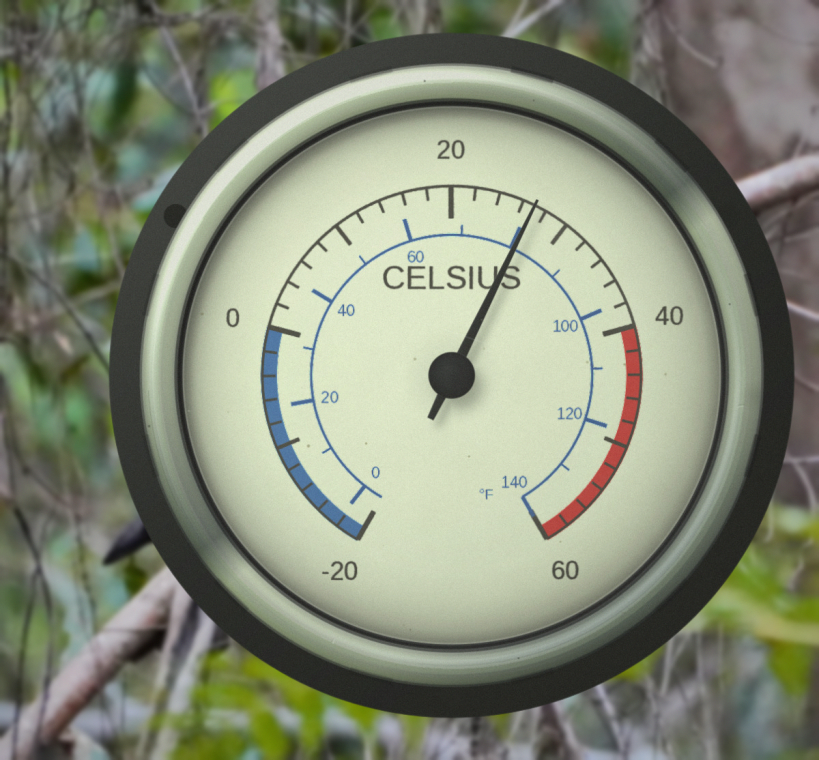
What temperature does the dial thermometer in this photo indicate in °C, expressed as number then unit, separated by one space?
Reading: 27 °C
